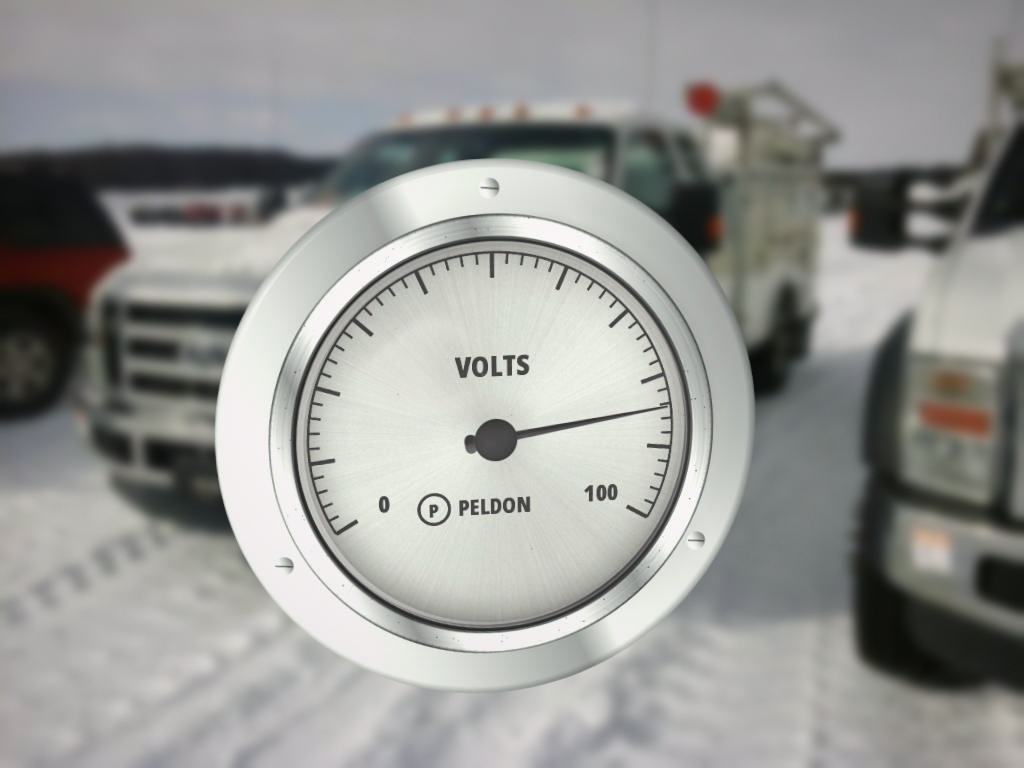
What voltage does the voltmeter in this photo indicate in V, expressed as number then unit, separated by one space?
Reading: 84 V
